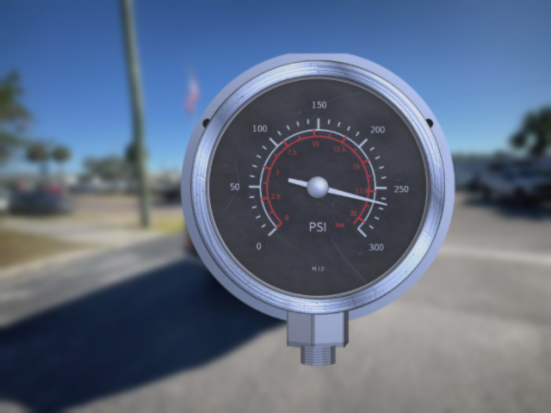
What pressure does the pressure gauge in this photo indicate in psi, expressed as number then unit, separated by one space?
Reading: 265 psi
